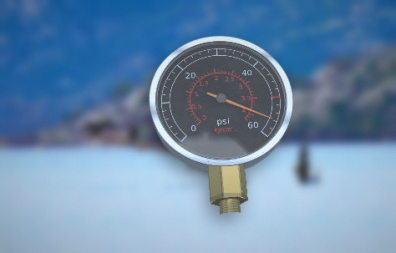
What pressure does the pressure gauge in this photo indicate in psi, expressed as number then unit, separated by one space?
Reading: 56 psi
